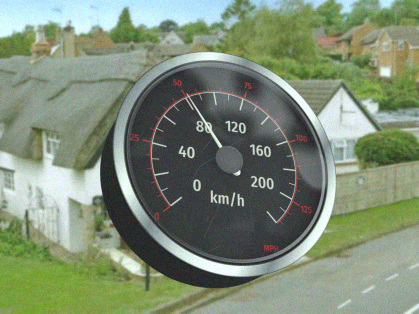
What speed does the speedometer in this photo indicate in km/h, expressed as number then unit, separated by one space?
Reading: 80 km/h
